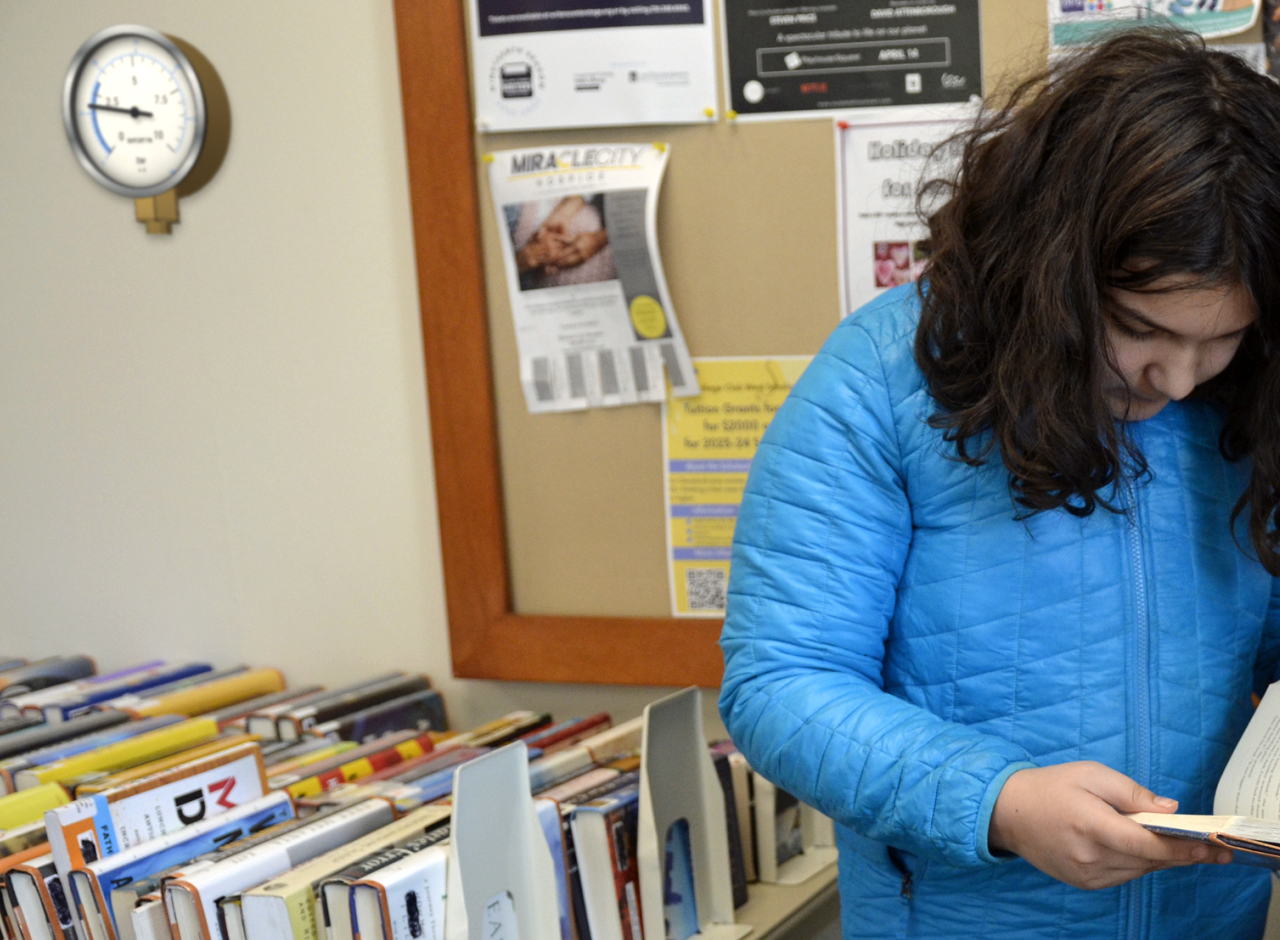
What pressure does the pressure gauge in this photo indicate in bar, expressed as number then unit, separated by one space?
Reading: 2 bar
